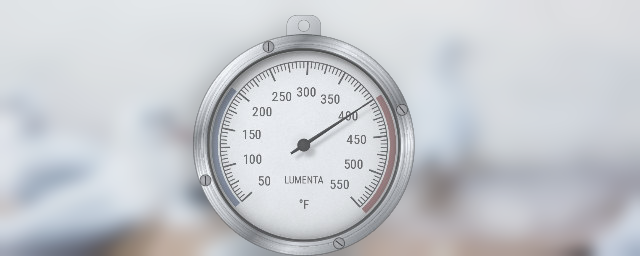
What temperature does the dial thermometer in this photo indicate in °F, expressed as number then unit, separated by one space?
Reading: 400 °F
